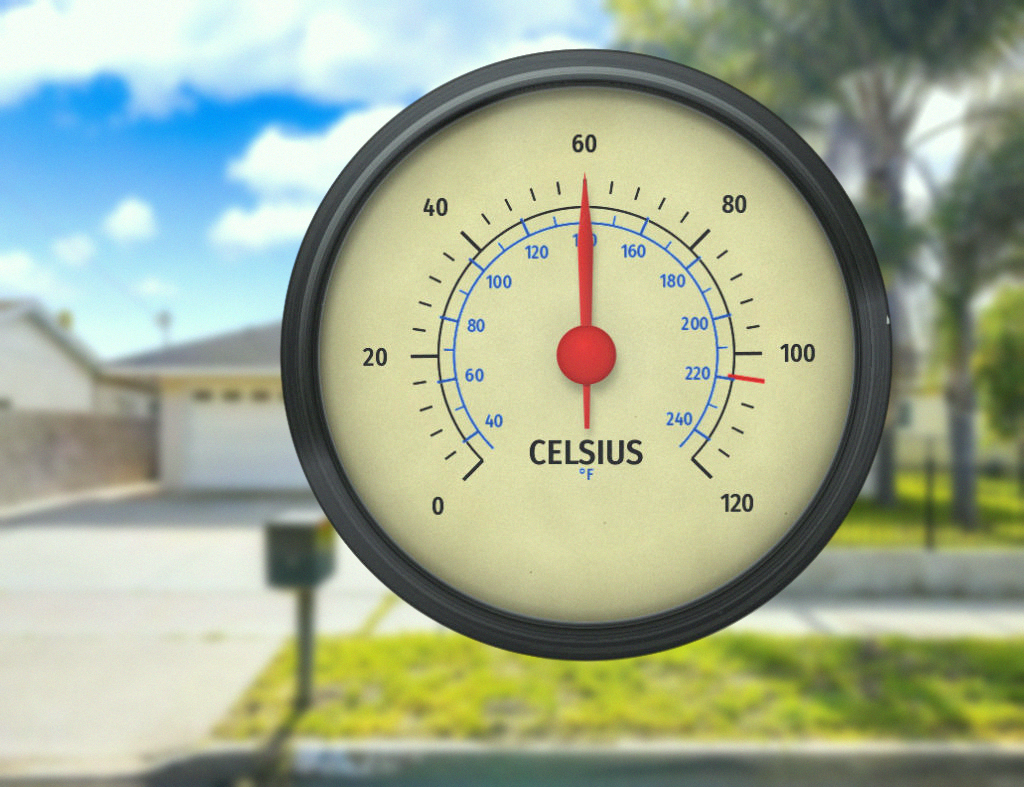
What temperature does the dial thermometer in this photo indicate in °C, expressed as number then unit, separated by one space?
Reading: 60 °C
